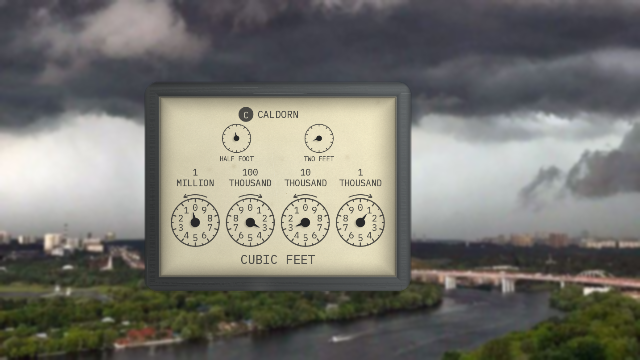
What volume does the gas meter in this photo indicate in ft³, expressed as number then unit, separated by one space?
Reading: 33100 ft³
